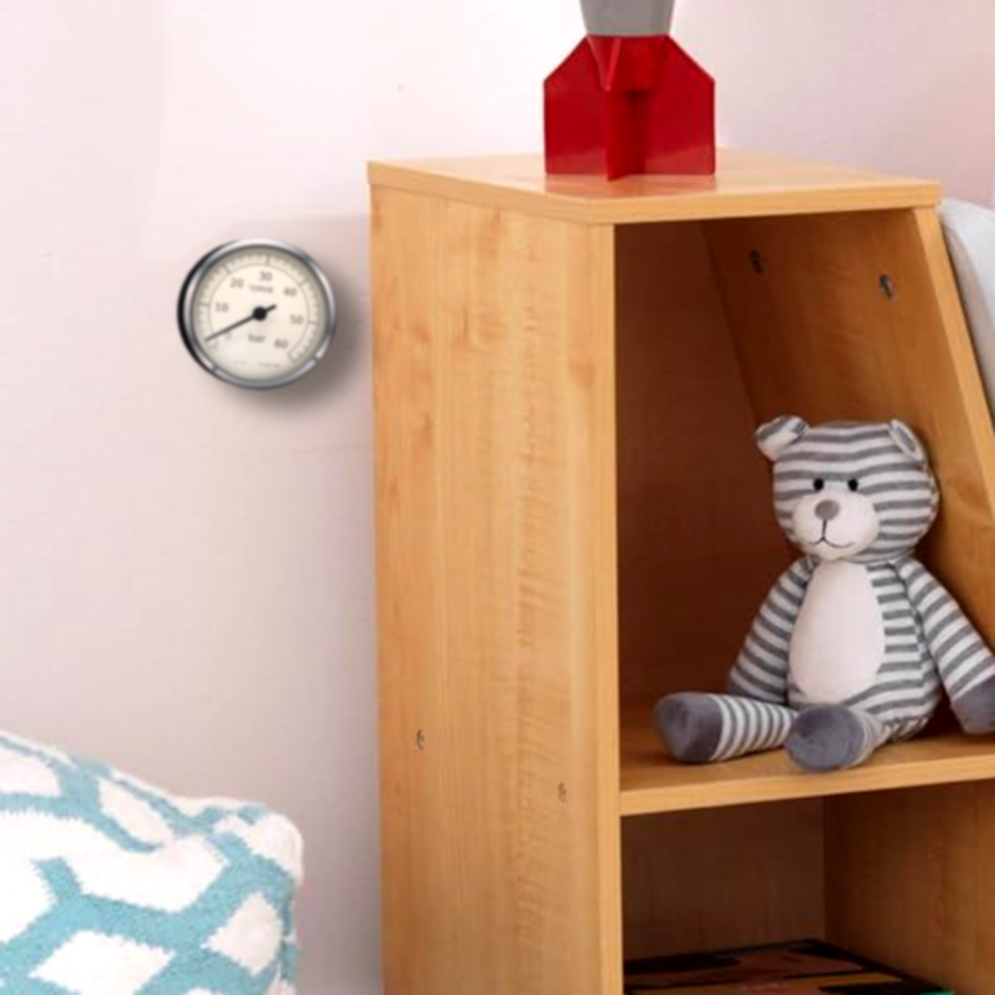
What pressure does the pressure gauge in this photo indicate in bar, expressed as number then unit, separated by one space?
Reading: 2 bar
